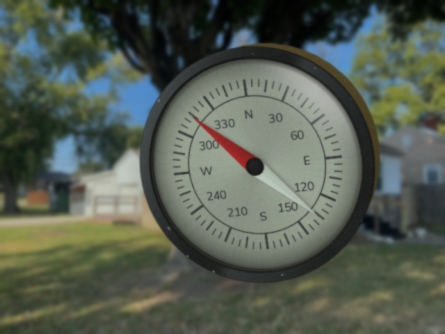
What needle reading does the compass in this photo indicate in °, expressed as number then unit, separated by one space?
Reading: 315 °
